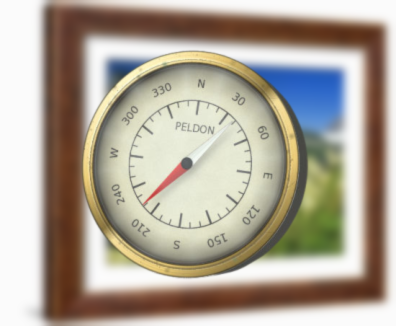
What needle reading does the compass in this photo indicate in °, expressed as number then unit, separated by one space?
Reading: 220 °
